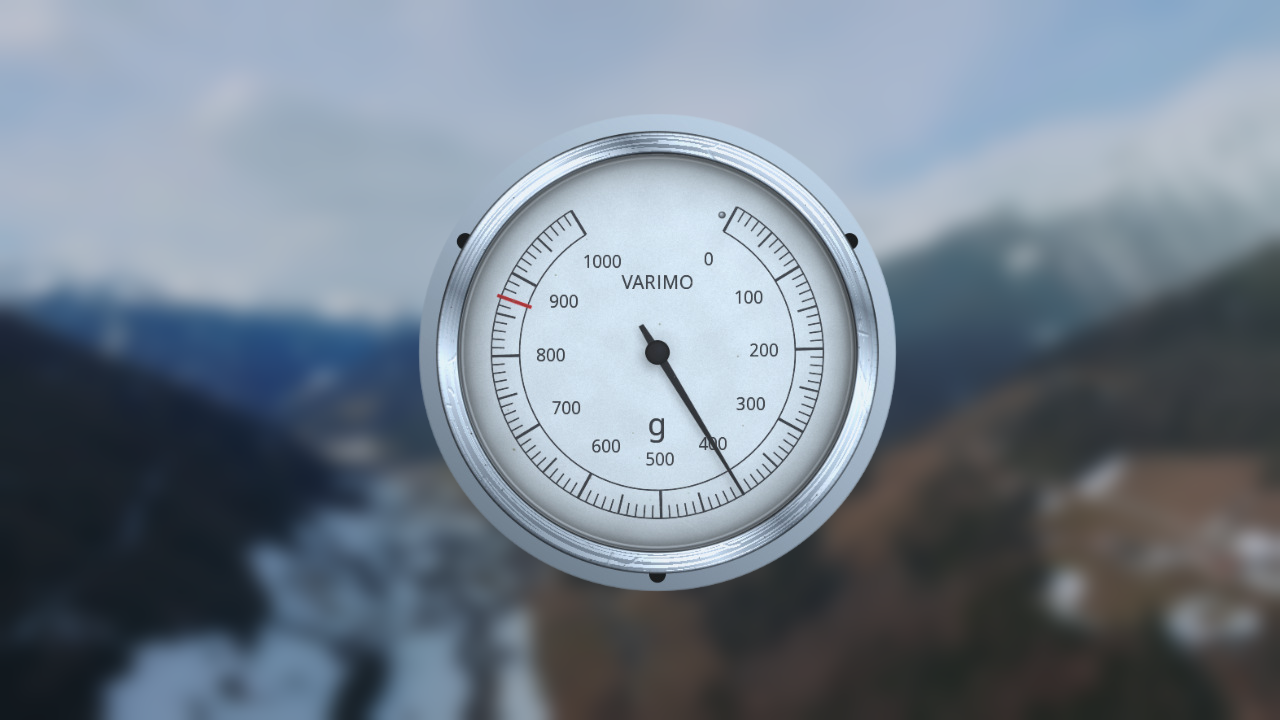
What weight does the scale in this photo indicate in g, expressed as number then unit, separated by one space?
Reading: 400 g
